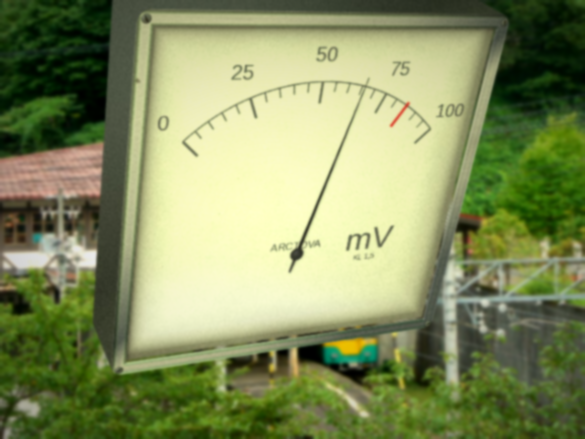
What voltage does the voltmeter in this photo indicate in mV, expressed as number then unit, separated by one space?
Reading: 65 mV
